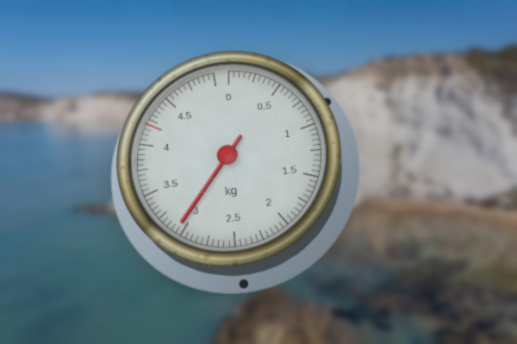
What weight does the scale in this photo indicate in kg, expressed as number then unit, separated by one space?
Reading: 3.05 kg
